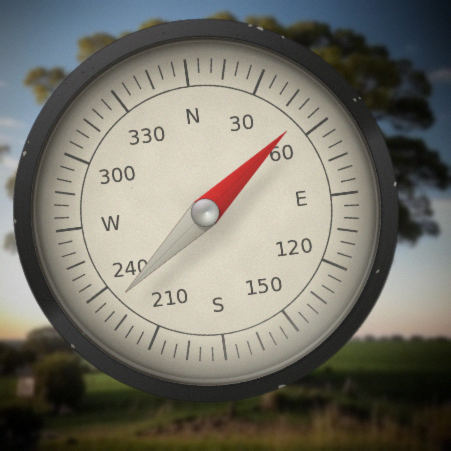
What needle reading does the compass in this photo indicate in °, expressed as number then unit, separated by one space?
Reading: 52.5 °
